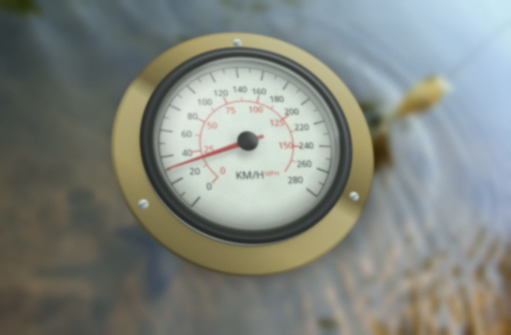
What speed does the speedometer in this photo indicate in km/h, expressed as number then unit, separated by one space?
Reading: 30 km/h
